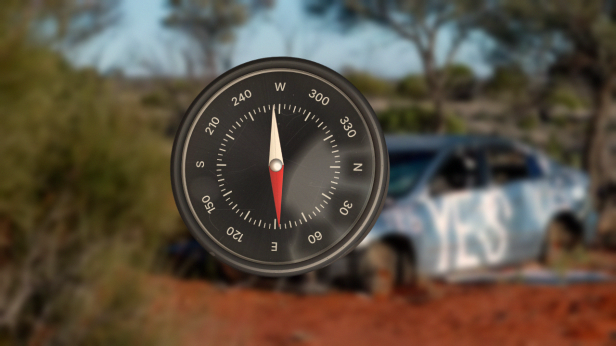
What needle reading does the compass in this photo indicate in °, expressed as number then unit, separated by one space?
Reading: 85 °
